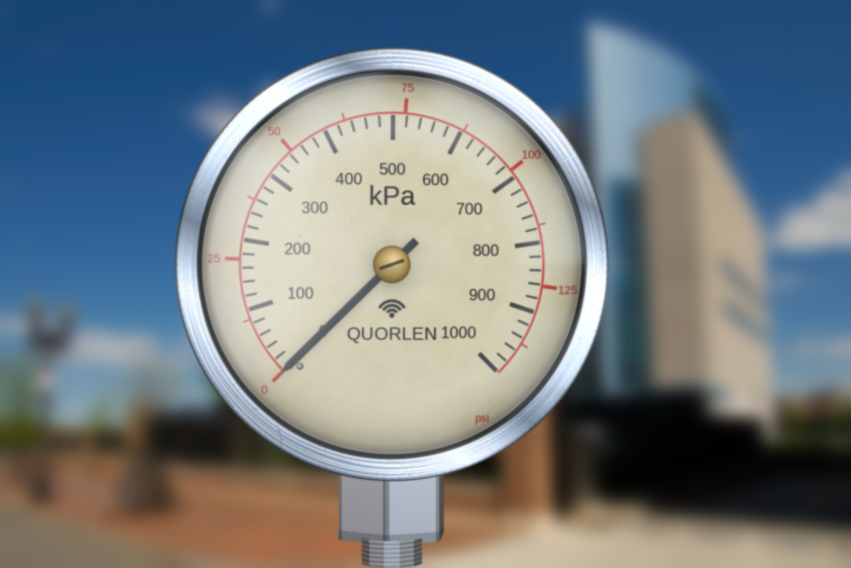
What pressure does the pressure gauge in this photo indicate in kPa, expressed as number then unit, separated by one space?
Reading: 0 kPa
